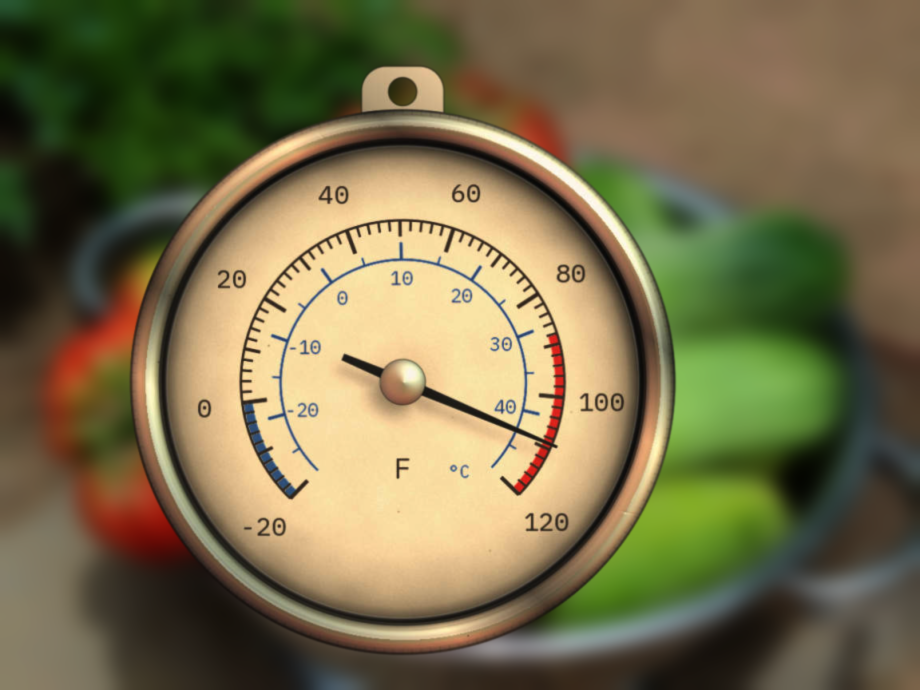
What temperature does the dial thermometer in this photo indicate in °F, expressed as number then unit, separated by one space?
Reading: 109 °F
